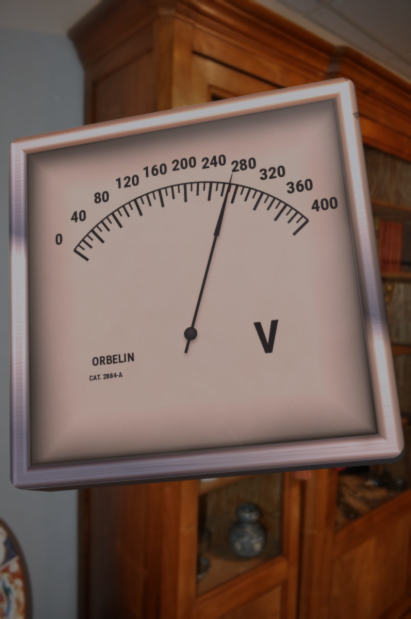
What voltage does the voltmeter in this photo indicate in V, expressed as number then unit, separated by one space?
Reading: 270 V
